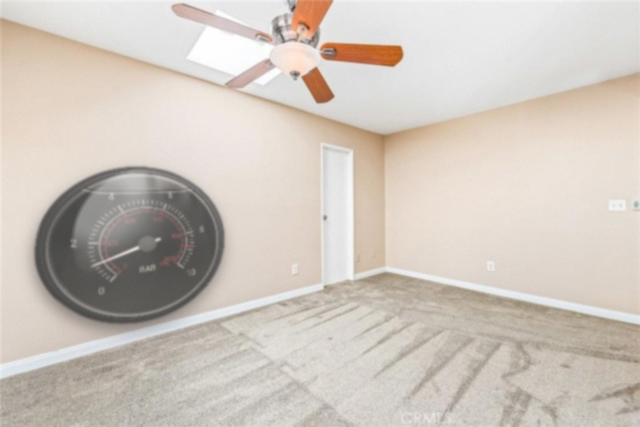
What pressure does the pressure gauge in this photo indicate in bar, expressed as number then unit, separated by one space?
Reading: 1 bar
